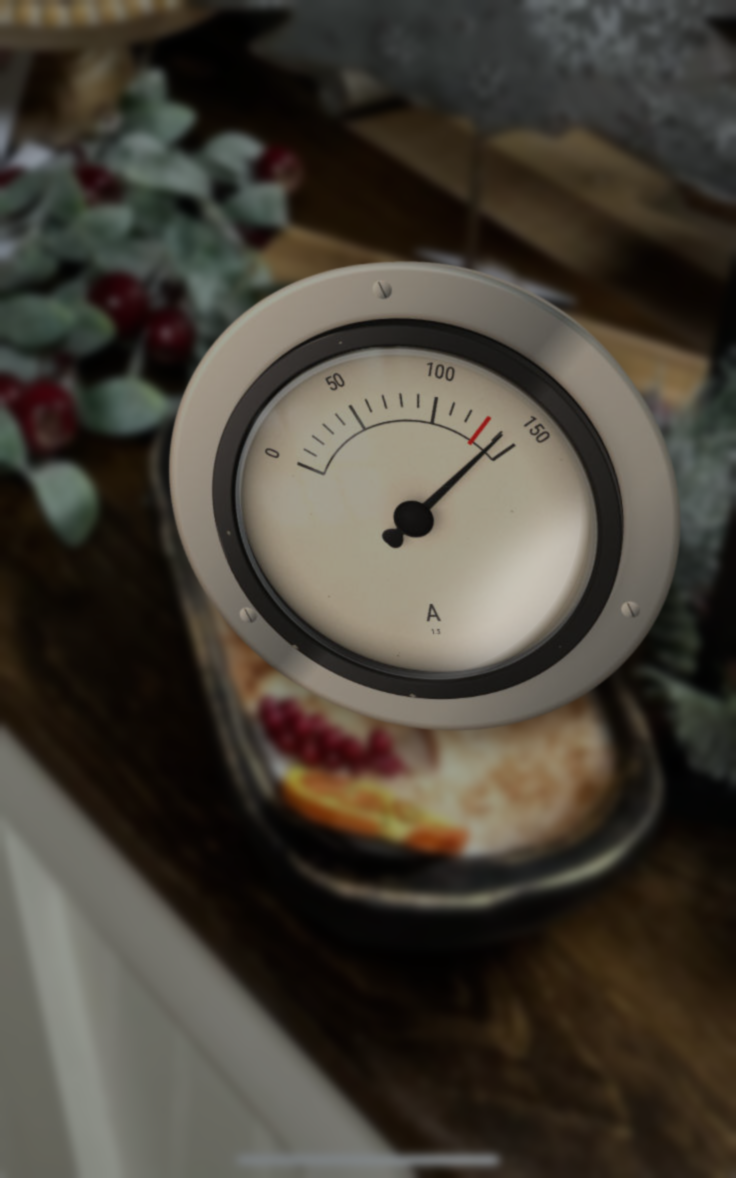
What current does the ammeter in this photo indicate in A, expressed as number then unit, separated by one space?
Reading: 140 A
